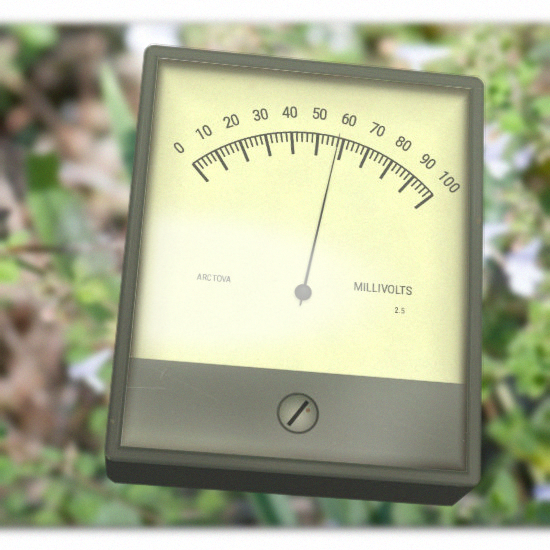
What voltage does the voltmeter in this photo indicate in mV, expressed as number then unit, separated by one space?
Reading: 58 mV
